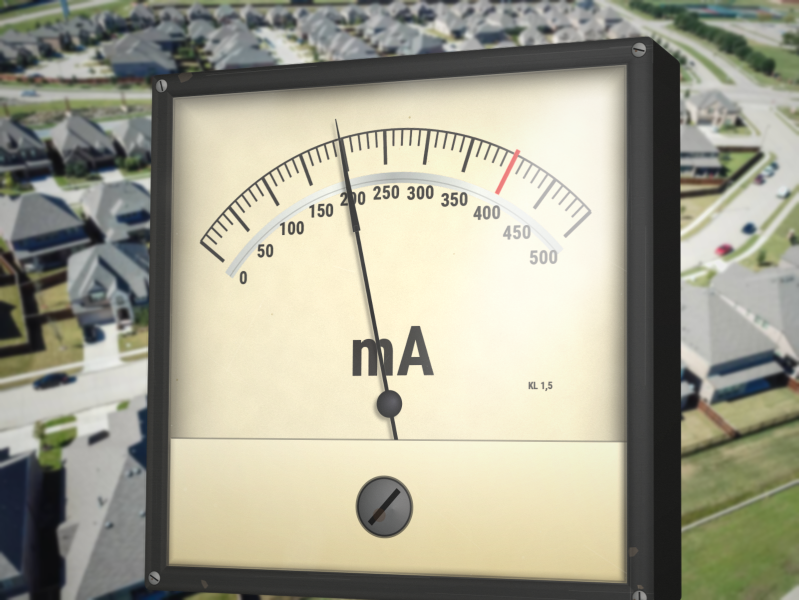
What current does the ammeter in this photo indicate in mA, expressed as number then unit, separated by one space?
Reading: 200 mA
